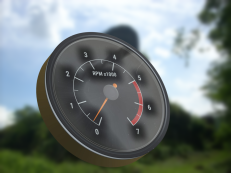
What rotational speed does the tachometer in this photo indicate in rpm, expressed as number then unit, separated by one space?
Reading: 250 rpm
